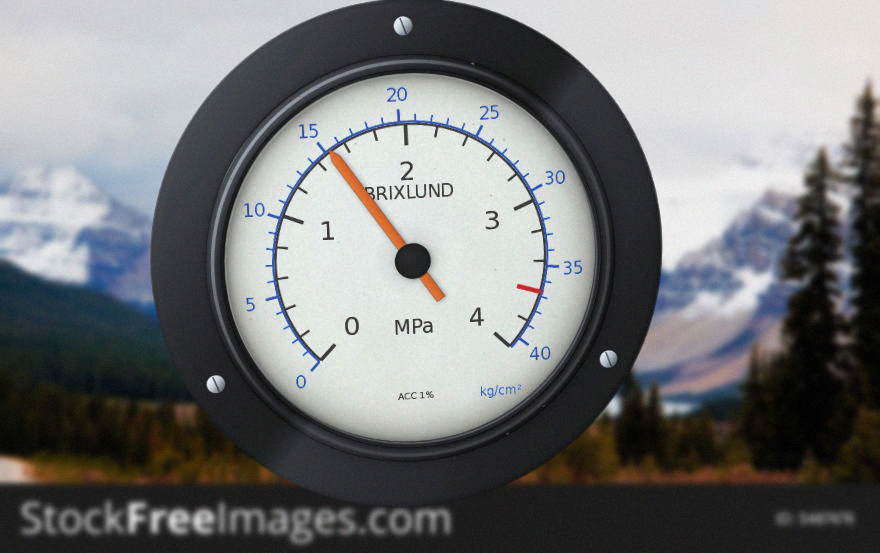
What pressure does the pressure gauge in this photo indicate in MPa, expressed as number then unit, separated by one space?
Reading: 1.5 MPa
